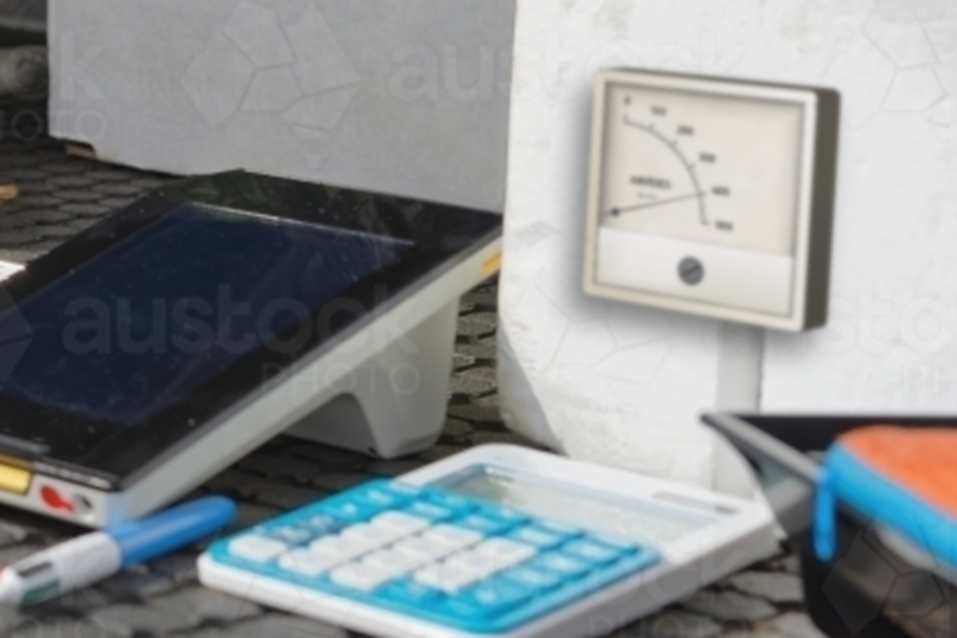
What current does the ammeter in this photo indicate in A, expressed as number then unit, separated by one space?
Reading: 400 A
